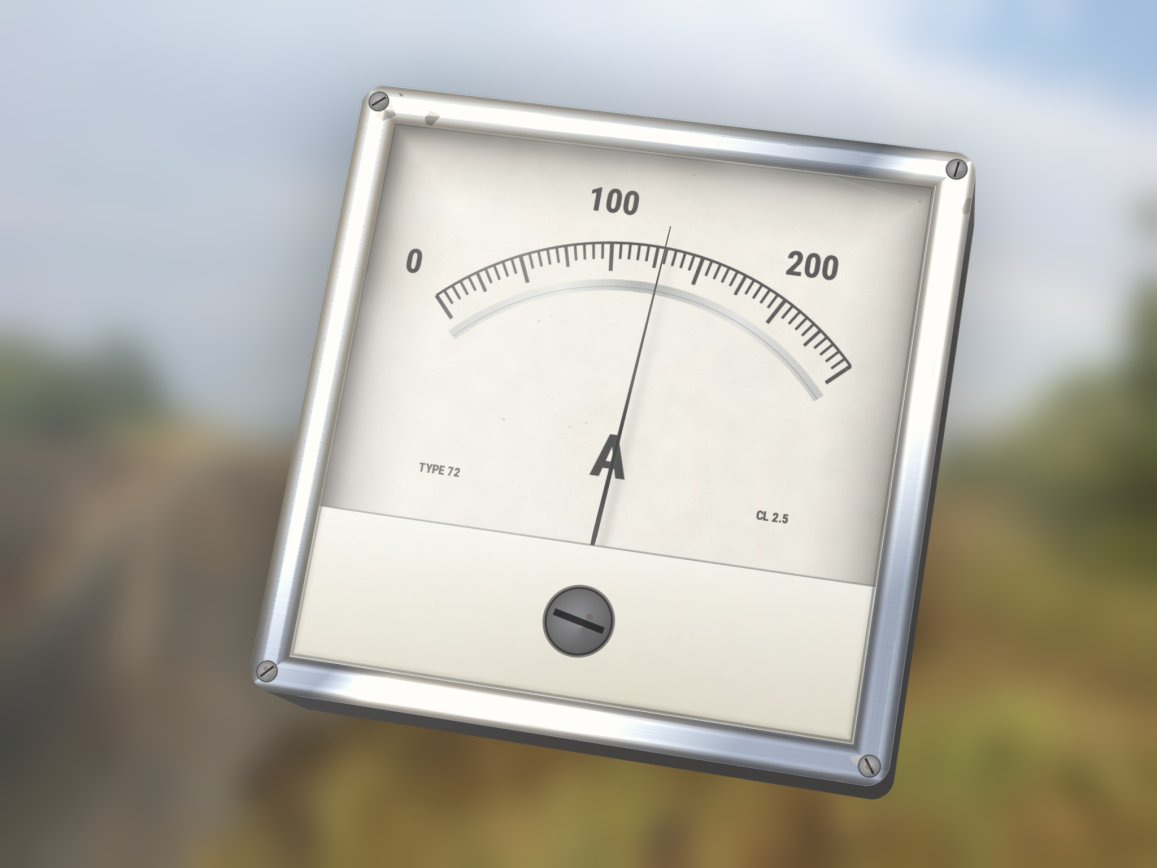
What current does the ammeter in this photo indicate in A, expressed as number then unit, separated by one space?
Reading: 130 A
